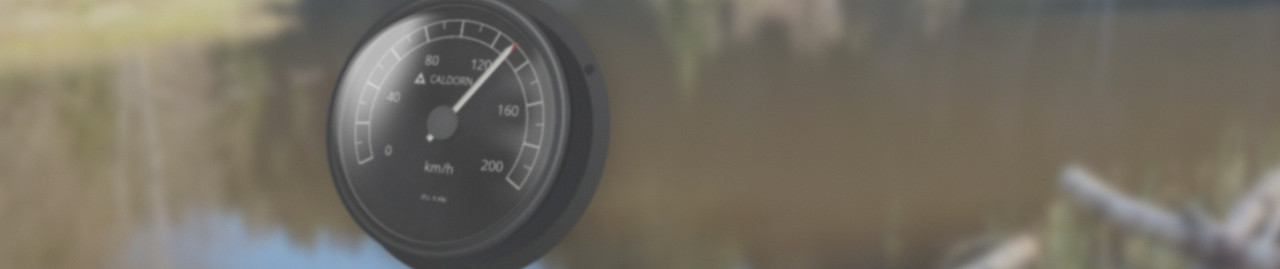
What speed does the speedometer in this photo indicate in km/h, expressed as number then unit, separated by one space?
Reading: 130 km/h
